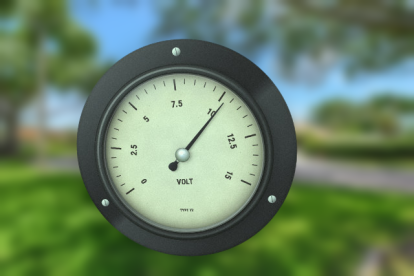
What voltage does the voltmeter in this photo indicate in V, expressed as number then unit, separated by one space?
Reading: 10.25 V
